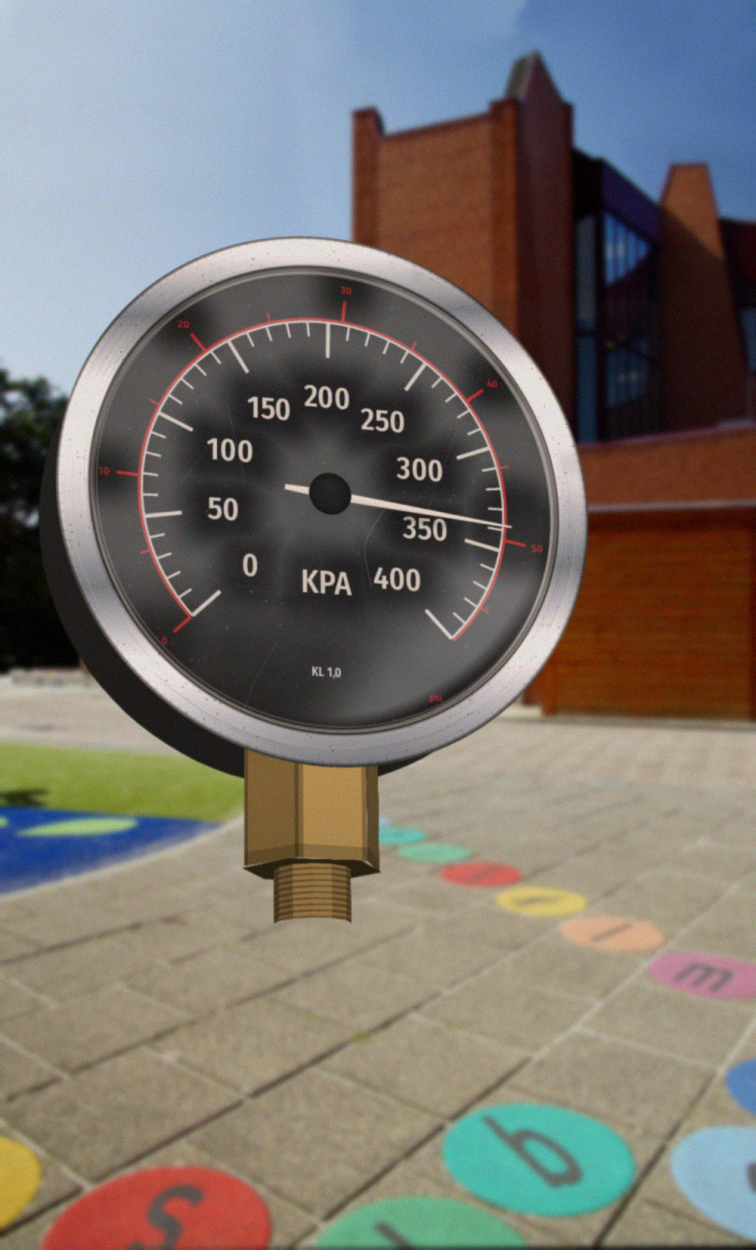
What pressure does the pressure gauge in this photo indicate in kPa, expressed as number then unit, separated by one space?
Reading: 340 kPa
